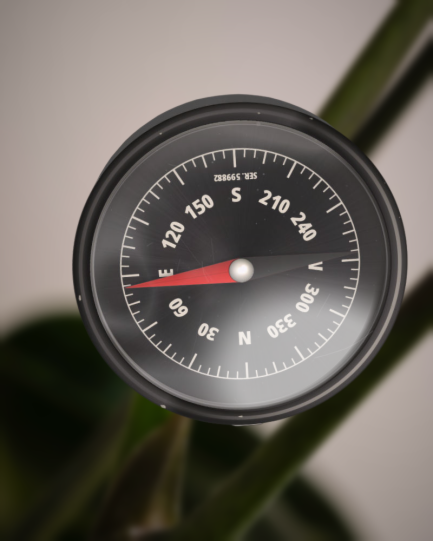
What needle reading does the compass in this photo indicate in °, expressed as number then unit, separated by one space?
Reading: 85 °
